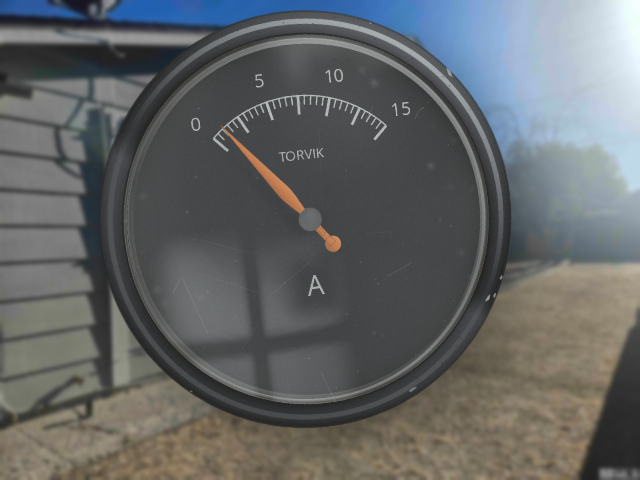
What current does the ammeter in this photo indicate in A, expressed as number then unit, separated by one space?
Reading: 1 A
